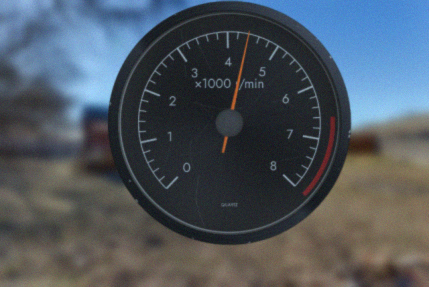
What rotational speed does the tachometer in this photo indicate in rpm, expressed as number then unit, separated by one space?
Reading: 4400 rpm
